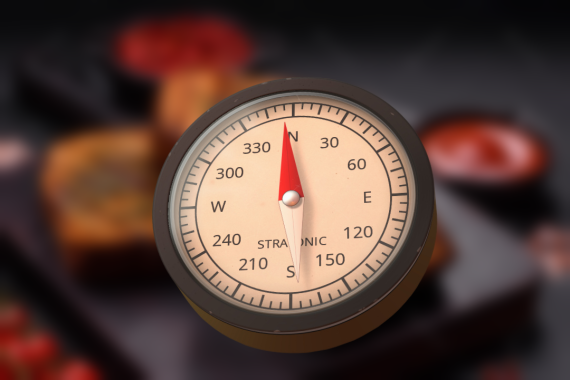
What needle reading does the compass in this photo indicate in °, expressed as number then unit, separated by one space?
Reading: 355 °
